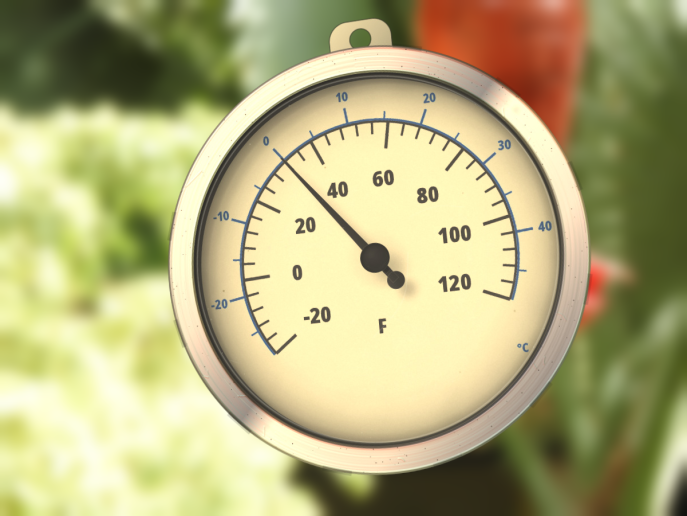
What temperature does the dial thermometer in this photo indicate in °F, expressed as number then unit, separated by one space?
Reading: 32 °F
